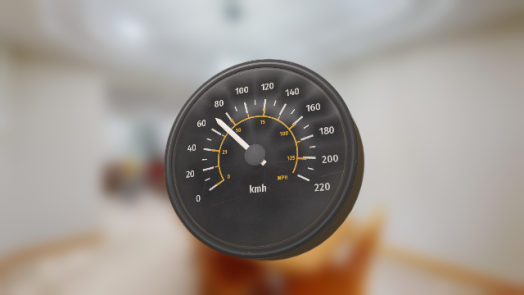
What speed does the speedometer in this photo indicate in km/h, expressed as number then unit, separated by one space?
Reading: 70 km/h
